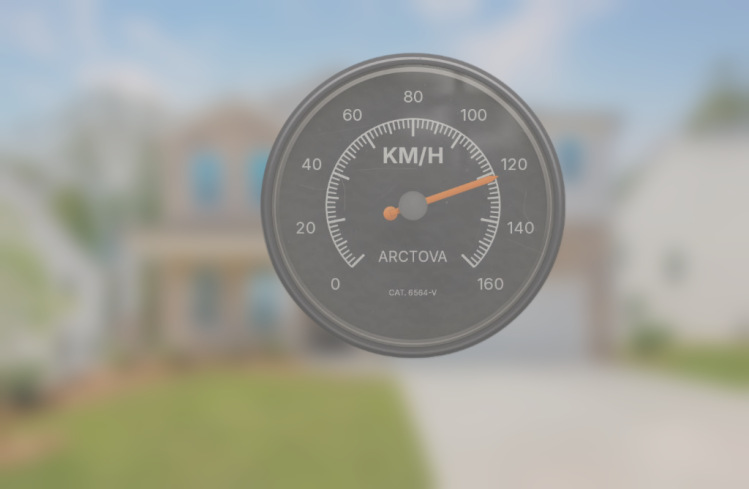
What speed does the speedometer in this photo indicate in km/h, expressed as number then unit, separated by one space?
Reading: 122 km/h
